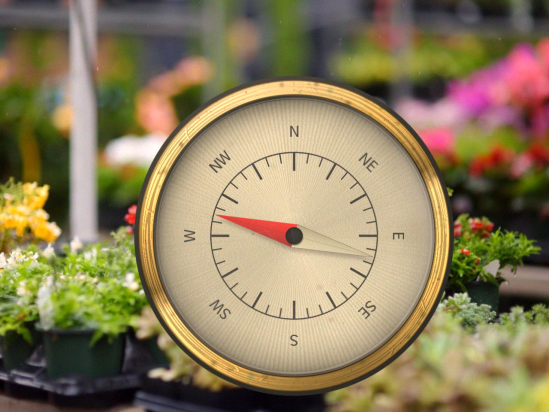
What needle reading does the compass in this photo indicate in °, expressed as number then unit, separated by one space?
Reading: 285 °
